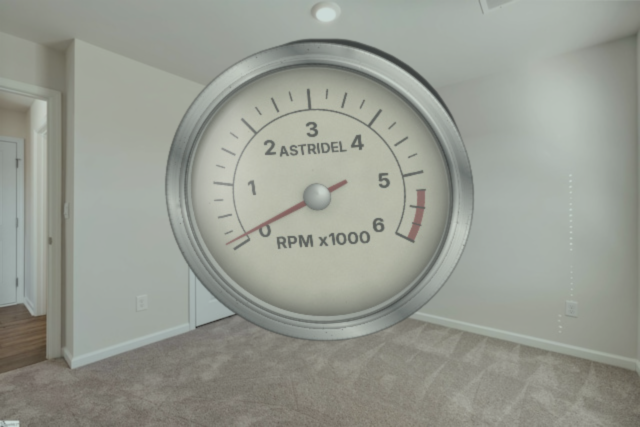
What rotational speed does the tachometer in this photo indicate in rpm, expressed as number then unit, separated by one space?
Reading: 125 rpm
